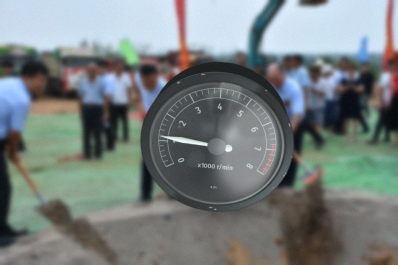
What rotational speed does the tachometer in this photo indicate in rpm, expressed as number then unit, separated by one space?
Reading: 1200 rpm
